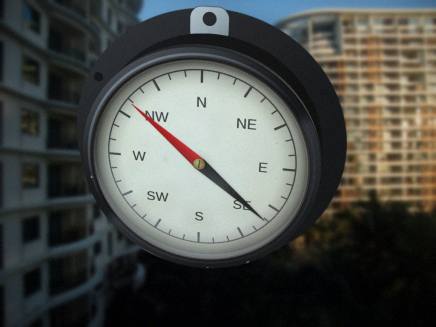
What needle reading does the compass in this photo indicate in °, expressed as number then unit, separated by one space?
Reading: 310 °
